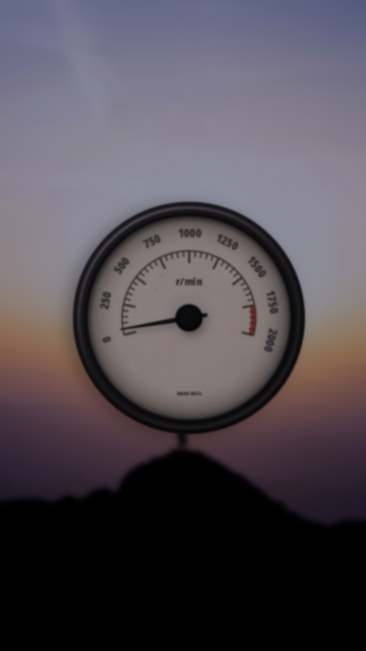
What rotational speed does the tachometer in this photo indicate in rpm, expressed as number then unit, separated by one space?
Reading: 50 rpm
